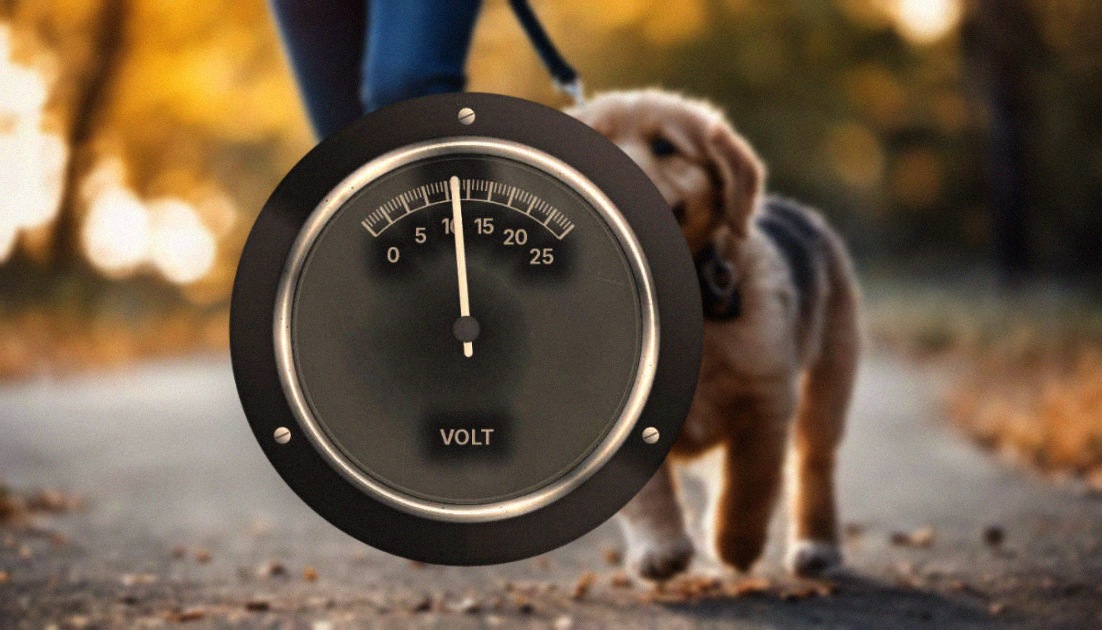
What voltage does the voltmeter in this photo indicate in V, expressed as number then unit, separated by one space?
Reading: 11 V
